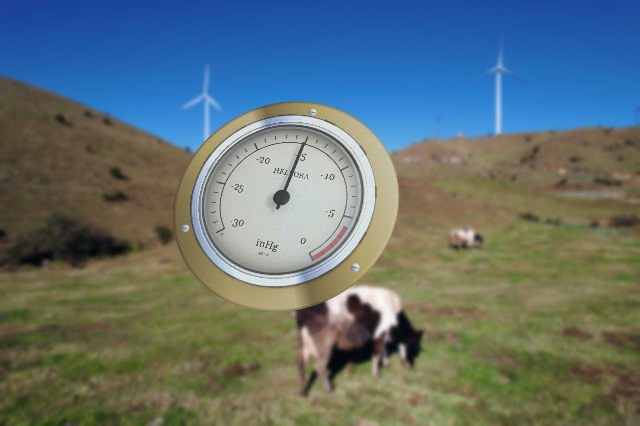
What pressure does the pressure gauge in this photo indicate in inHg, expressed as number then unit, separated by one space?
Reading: -15 inHg
